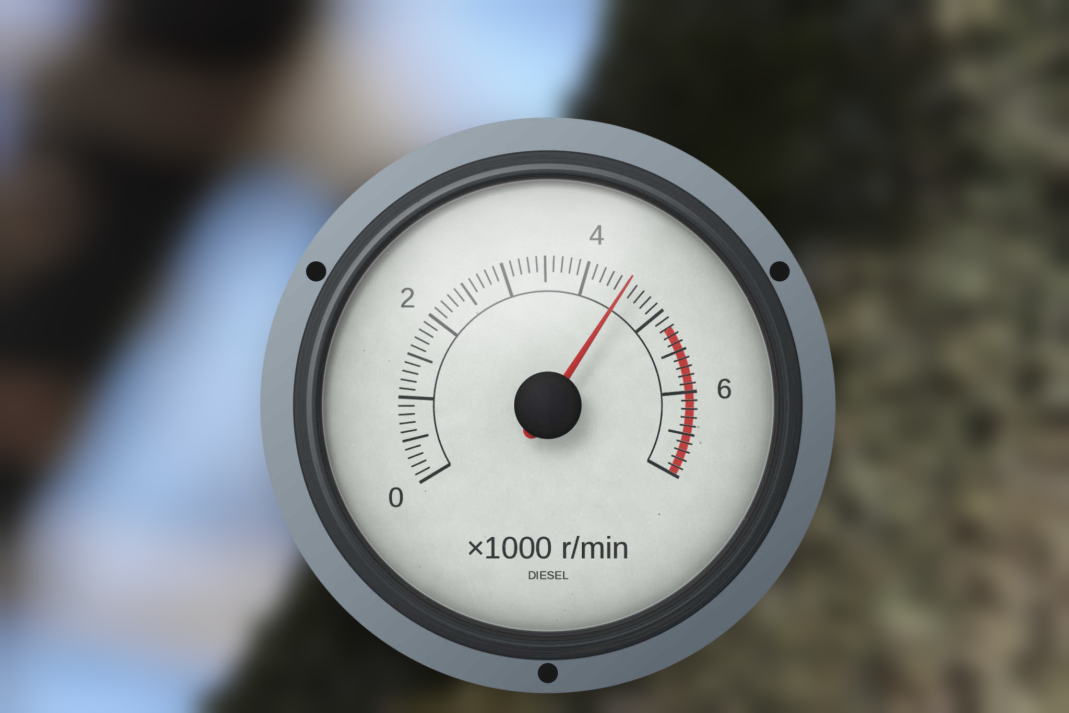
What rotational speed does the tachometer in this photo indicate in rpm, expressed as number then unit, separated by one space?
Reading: 4500 rpm
